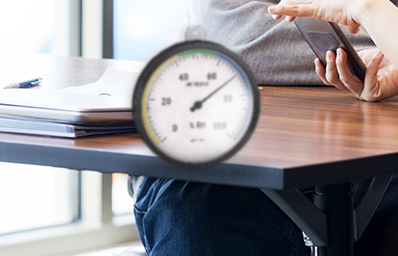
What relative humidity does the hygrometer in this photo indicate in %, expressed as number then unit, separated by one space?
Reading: 70 %
